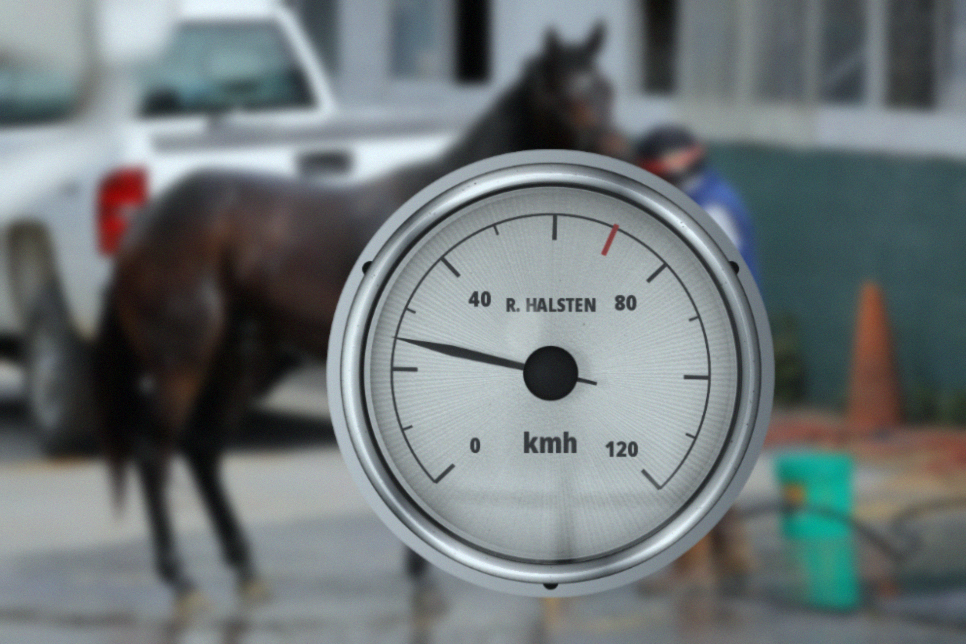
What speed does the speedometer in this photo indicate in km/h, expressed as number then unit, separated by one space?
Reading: 25 km/h
